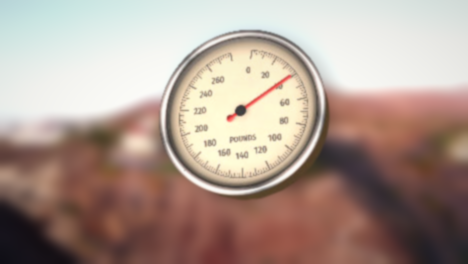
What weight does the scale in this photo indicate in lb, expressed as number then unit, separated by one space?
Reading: 40 lb
